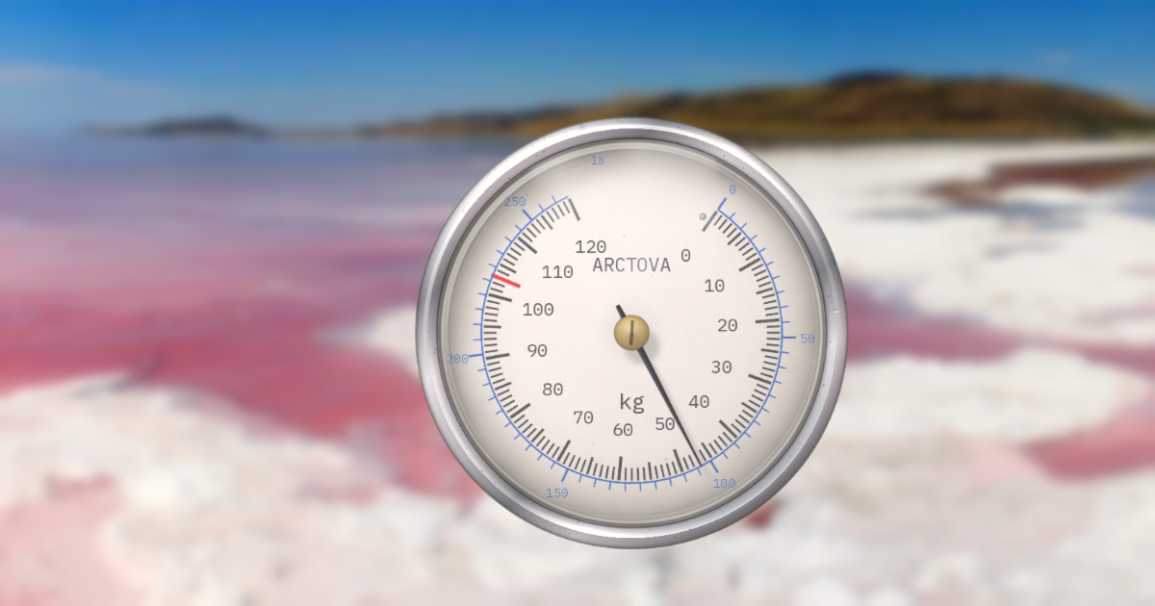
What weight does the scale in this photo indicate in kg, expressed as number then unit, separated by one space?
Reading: 47 kg
